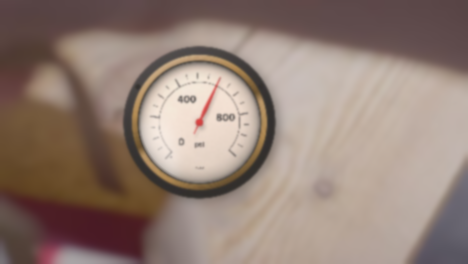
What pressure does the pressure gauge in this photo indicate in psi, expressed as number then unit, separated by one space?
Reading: 600 psi
